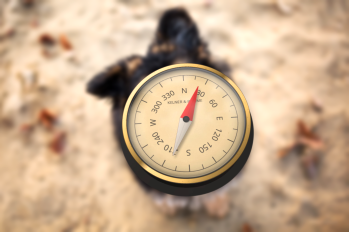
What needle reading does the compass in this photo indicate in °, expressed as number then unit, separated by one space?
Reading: 22.5 °
